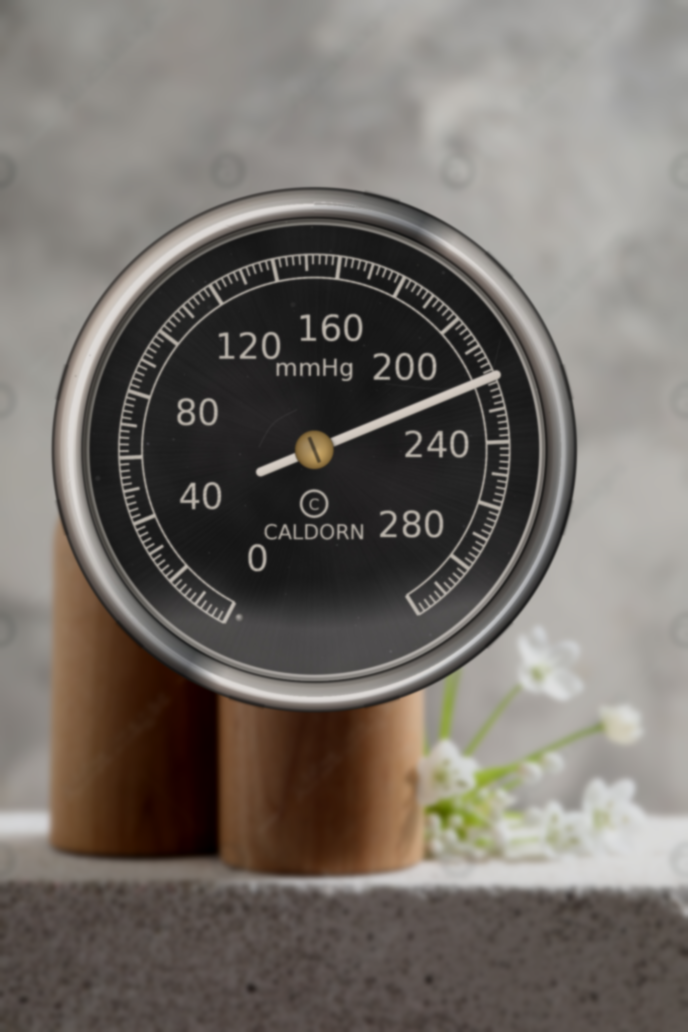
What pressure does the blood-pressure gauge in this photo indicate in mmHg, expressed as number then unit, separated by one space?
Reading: 220 mmHg
